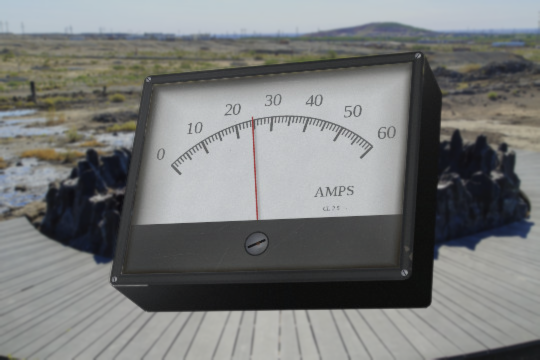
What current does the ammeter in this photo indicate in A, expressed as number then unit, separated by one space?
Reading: 25 A
